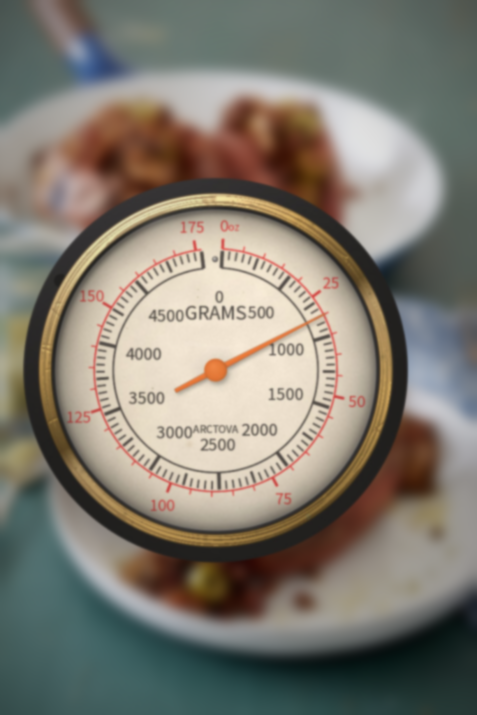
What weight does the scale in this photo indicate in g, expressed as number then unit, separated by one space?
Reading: 850 g
